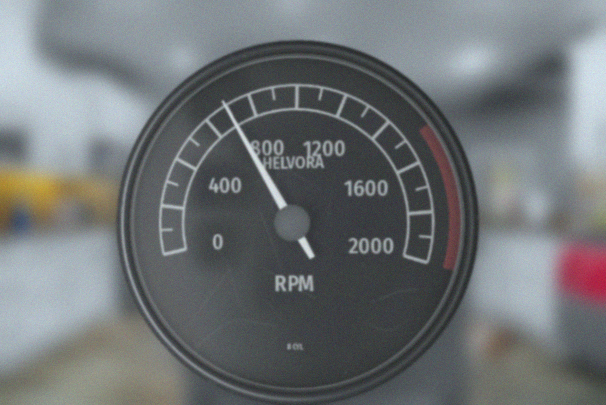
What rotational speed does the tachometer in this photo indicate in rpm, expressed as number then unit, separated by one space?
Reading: 700 rpm
